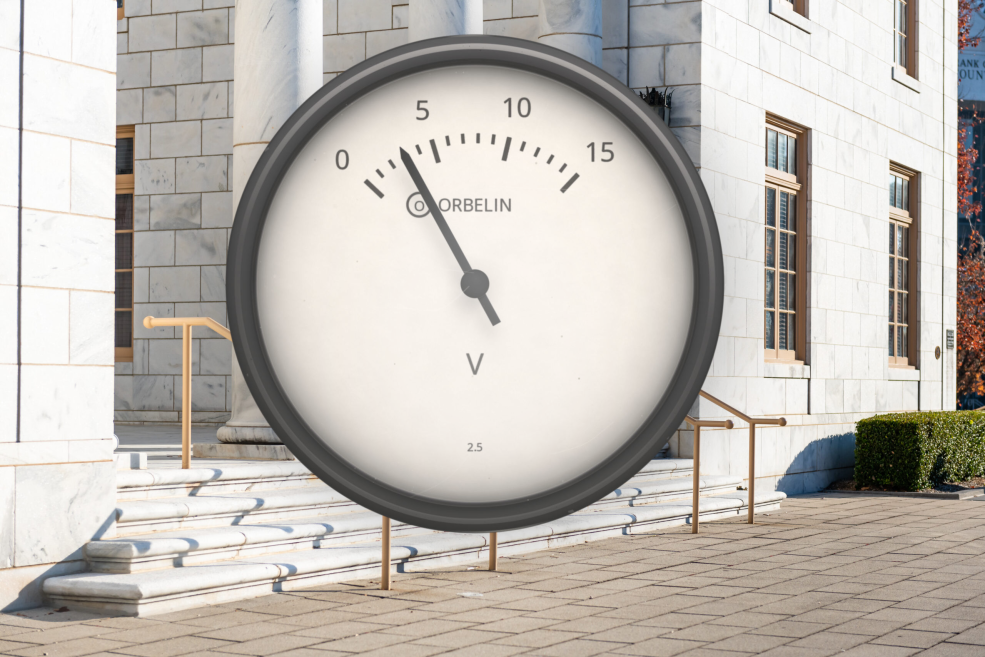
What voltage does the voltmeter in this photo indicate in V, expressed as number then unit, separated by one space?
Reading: 3 V
